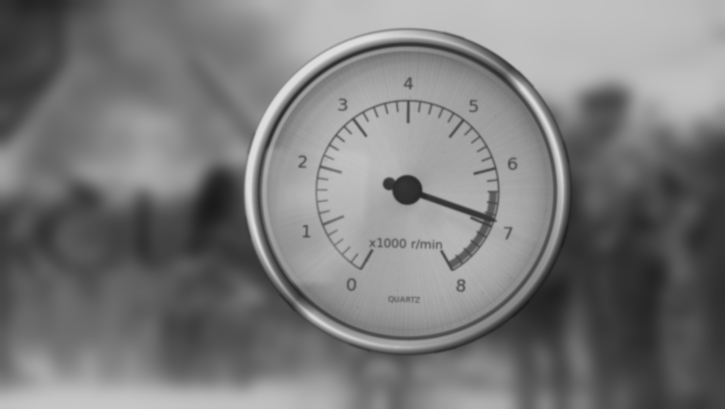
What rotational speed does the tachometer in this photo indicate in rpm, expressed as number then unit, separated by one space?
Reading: 6900 rpm
